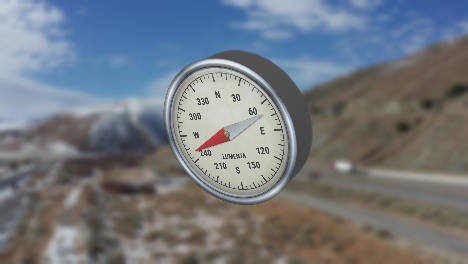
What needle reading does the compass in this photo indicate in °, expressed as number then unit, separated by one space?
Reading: 250 °
